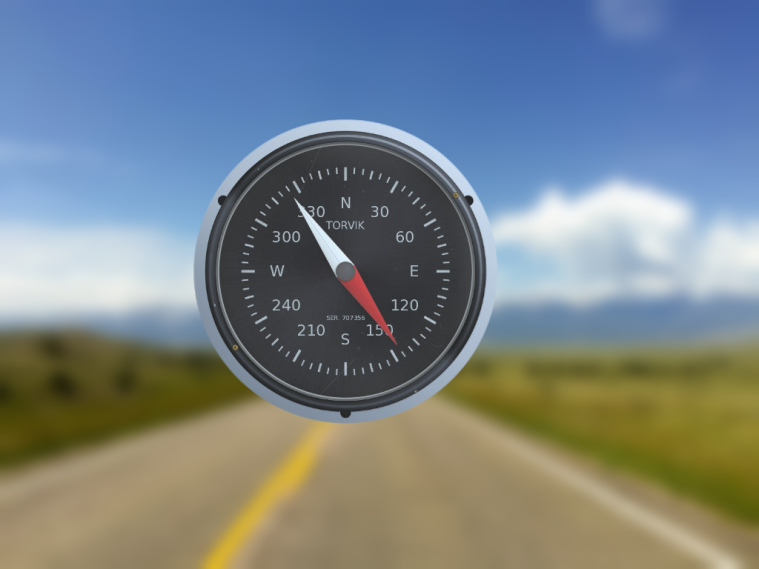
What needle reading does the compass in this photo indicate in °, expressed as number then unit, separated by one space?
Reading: 145 °
